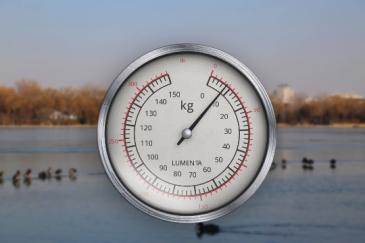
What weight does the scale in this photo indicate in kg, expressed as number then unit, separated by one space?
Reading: 8 kg
